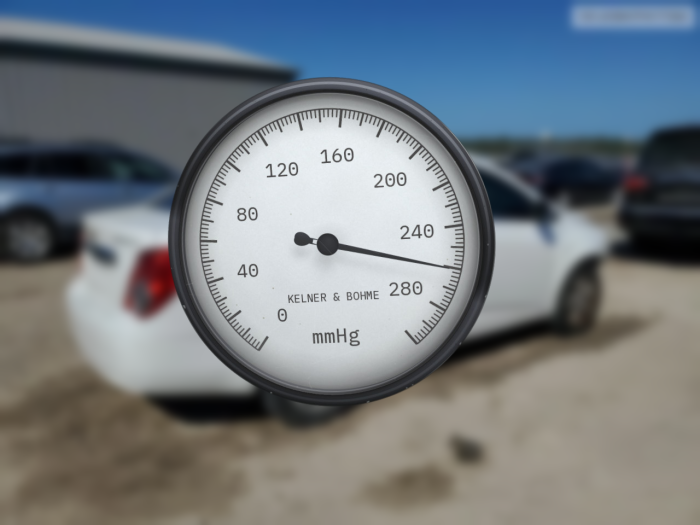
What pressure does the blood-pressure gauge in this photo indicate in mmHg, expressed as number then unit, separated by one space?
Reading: 260 mmHg
